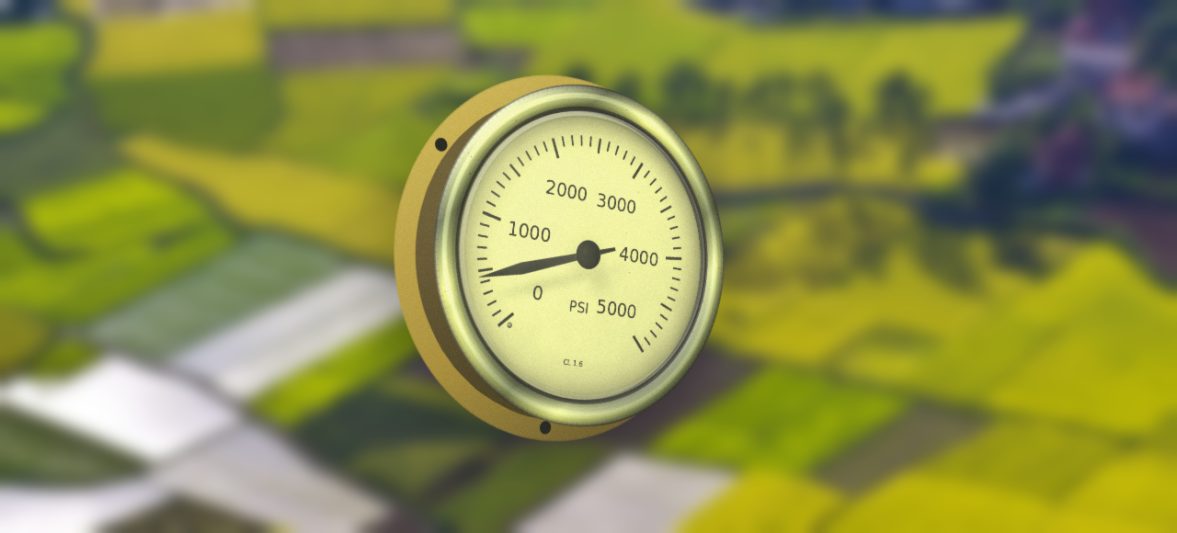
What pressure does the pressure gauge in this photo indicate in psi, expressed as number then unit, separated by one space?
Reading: 450 psi
